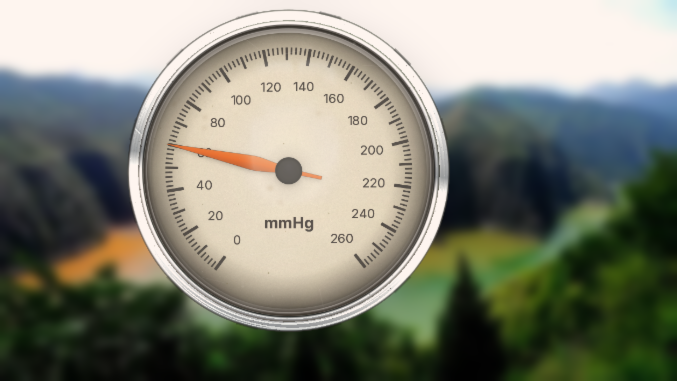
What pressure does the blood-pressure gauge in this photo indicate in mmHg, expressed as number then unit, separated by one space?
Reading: 60 mmHg
